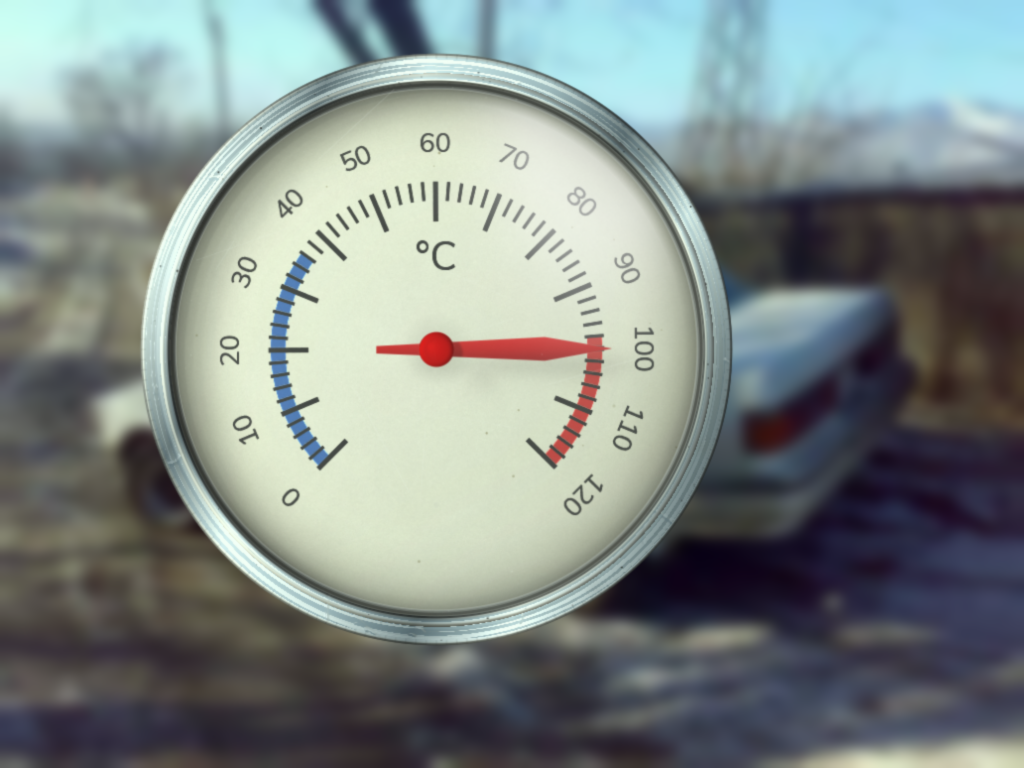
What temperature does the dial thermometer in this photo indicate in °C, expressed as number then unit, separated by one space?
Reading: 100 °C
